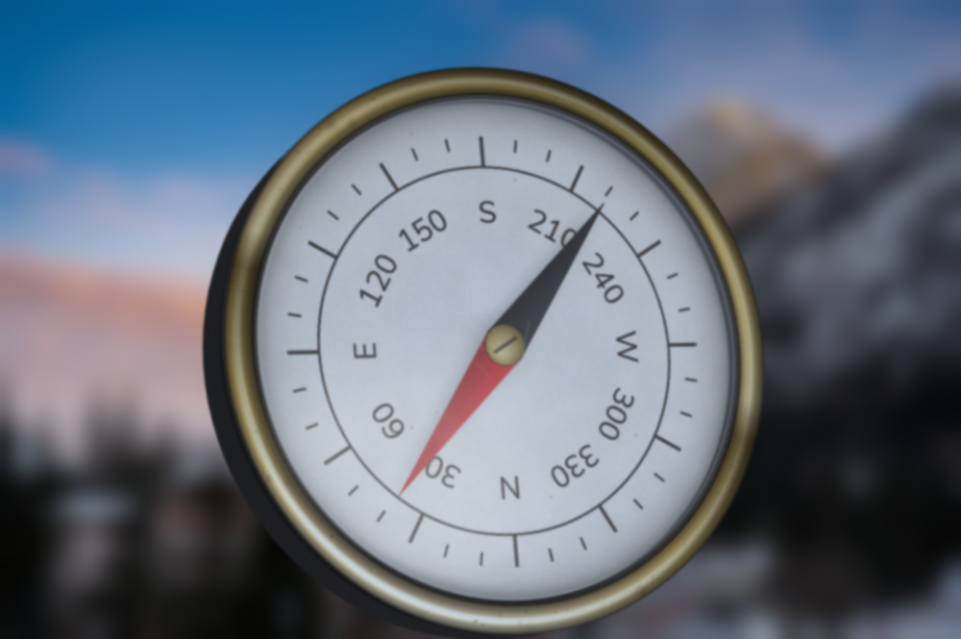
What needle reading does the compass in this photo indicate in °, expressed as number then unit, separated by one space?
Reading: 40 °
